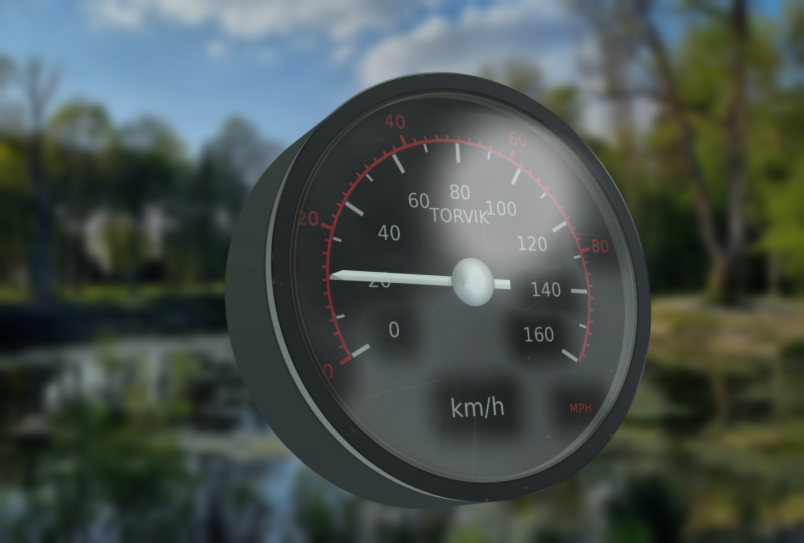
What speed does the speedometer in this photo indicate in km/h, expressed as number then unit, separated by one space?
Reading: 20 km/h
